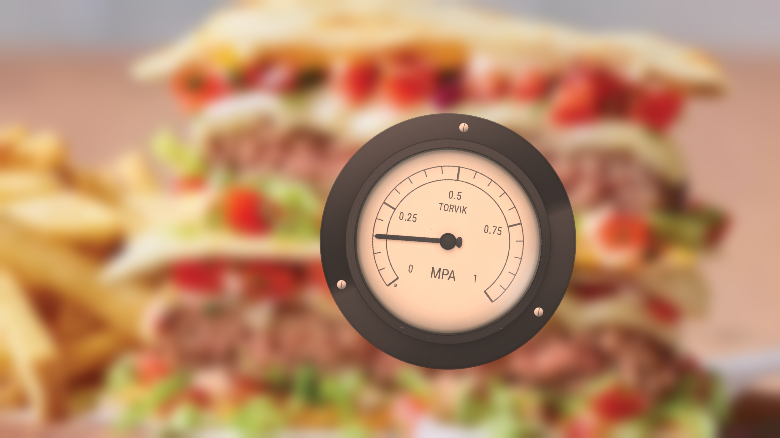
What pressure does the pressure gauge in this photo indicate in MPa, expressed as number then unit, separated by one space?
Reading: 0.15 MPa
